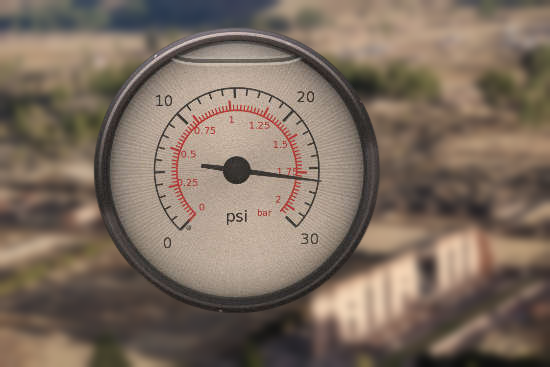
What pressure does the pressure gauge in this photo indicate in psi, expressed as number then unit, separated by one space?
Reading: 26 psi
